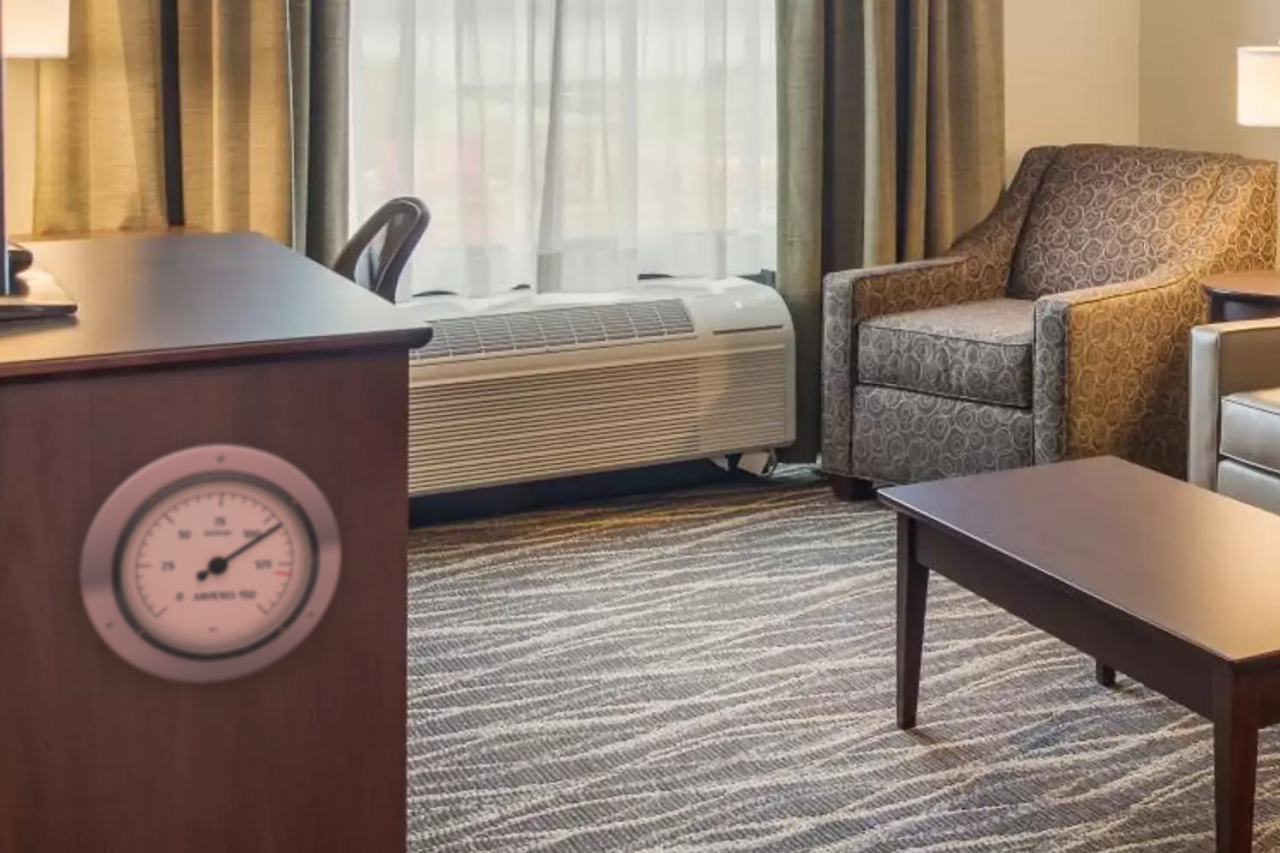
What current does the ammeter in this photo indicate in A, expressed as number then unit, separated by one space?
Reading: 105 A
